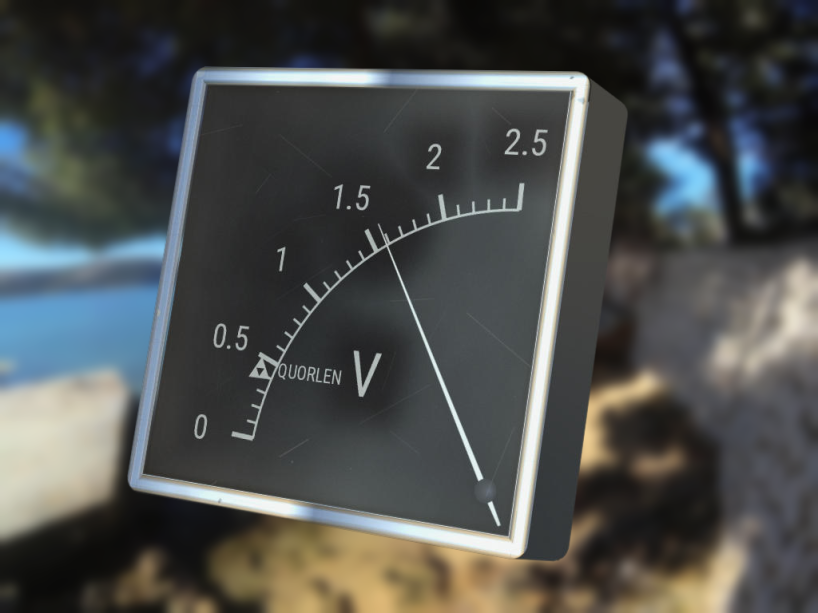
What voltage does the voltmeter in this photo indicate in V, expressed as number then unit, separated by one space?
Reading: 1.6 V
